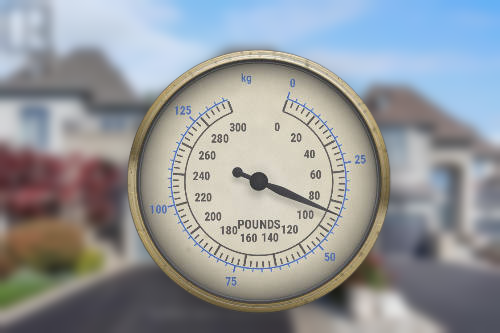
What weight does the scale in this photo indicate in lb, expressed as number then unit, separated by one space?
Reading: 88 lb
